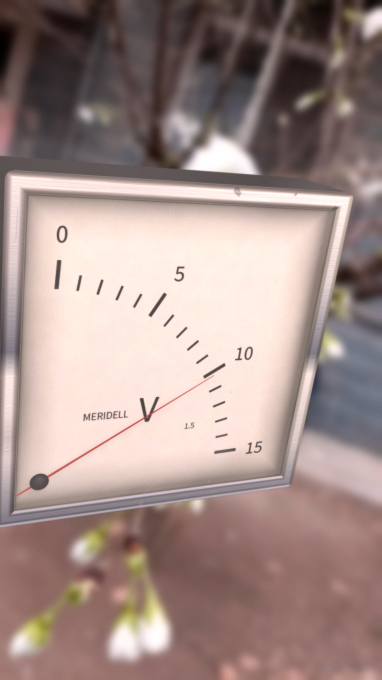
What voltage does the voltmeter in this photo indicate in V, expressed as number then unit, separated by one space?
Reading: 10 V
